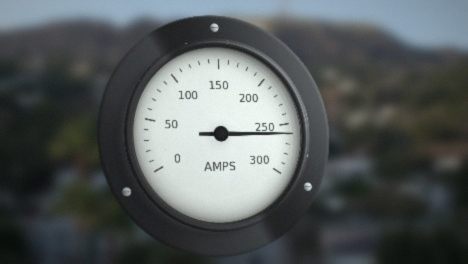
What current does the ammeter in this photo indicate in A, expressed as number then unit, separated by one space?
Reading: 260 A
